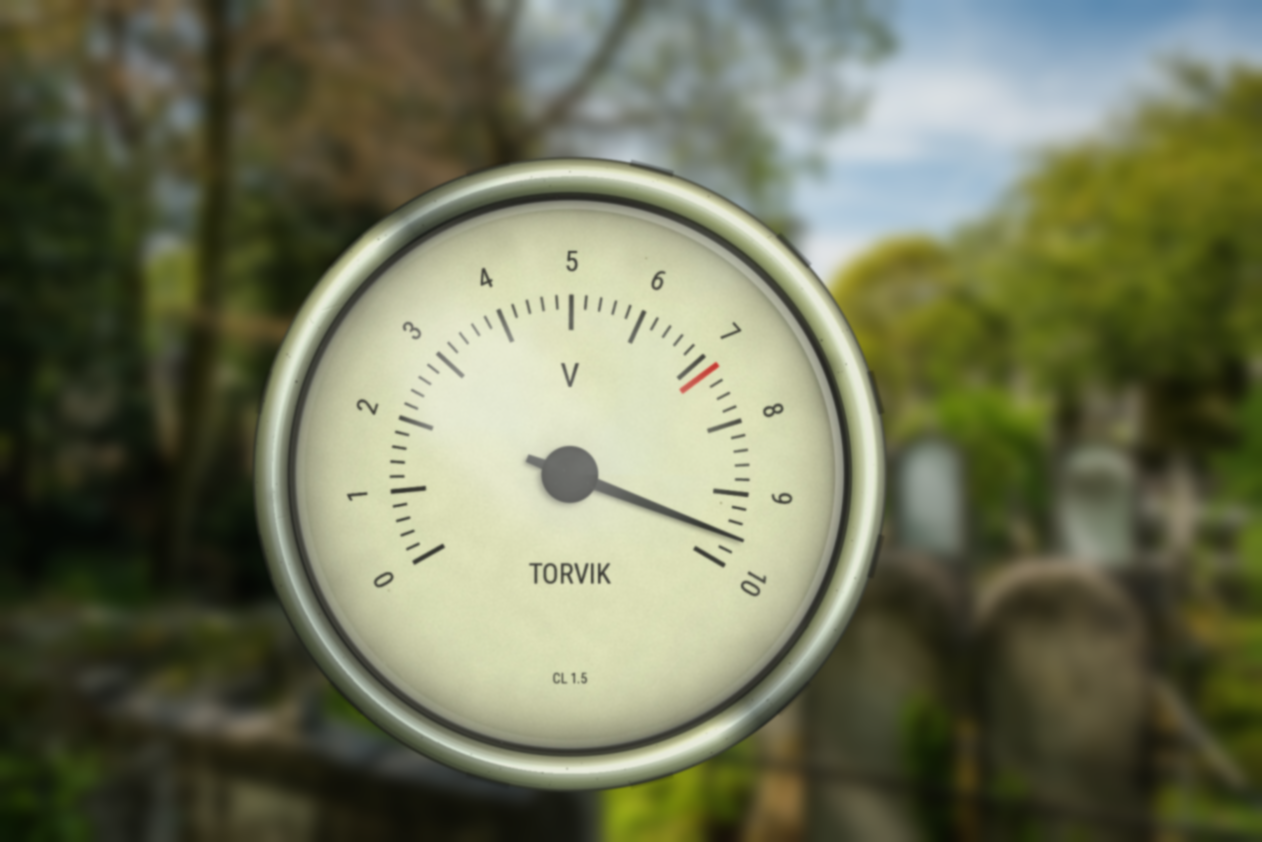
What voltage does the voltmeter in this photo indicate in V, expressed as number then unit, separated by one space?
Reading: 9.6 V
